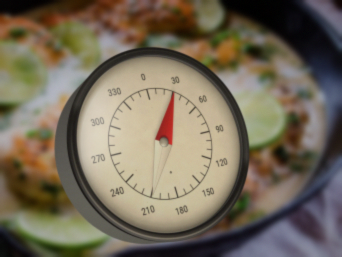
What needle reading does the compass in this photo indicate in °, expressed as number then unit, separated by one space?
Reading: 30 °
